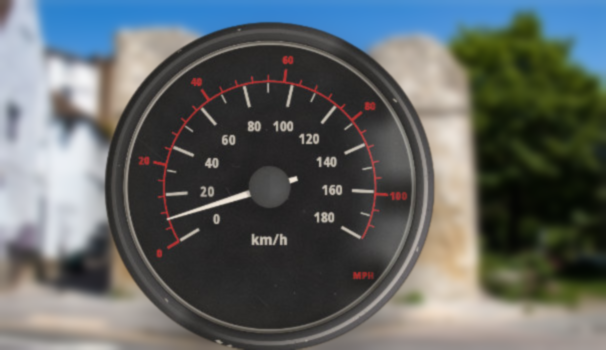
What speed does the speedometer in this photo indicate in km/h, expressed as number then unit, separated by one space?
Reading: 10 km/h
